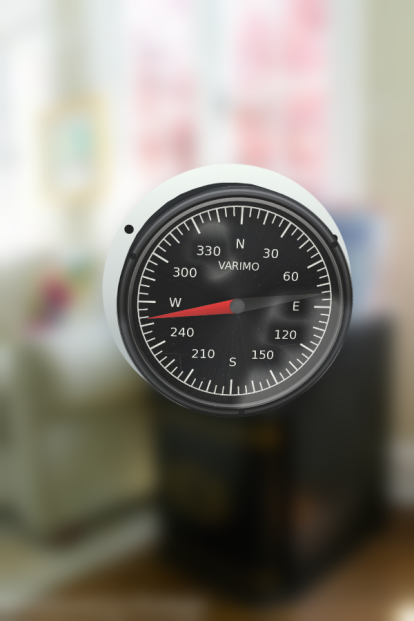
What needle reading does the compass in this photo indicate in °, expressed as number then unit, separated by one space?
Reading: 260 °
